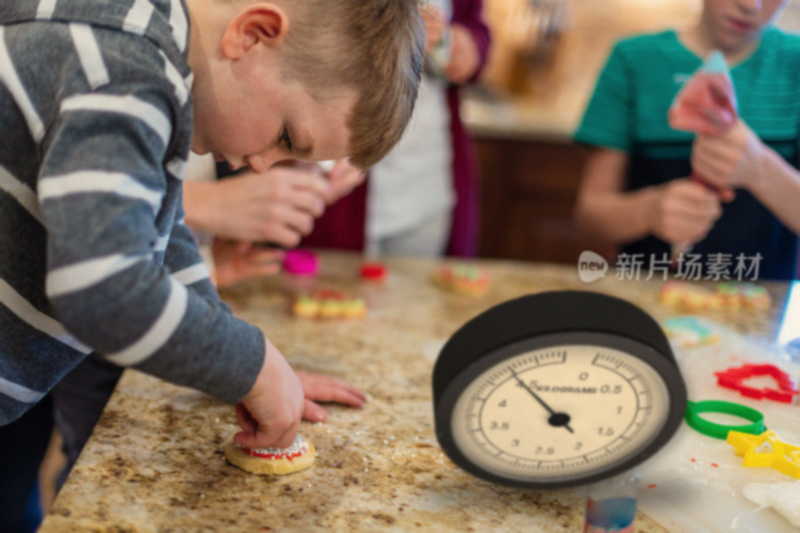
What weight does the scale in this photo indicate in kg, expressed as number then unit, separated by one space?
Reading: 4.5 kg
